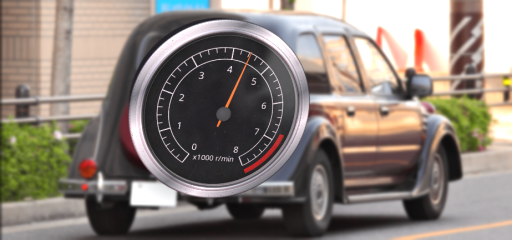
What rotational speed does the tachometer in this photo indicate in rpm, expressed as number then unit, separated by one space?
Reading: 4400 rpm
